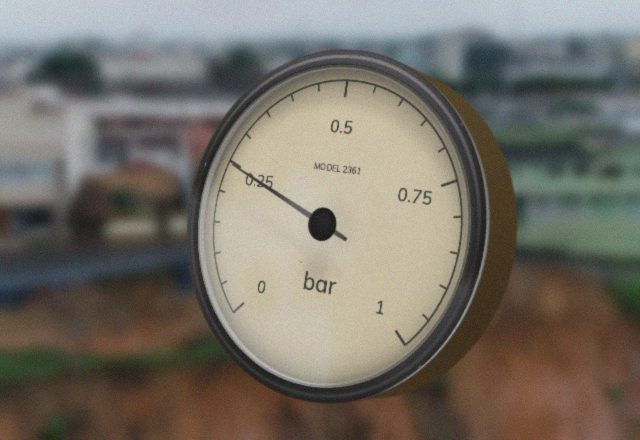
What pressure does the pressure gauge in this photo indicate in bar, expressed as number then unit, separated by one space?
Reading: 0.25 bar
